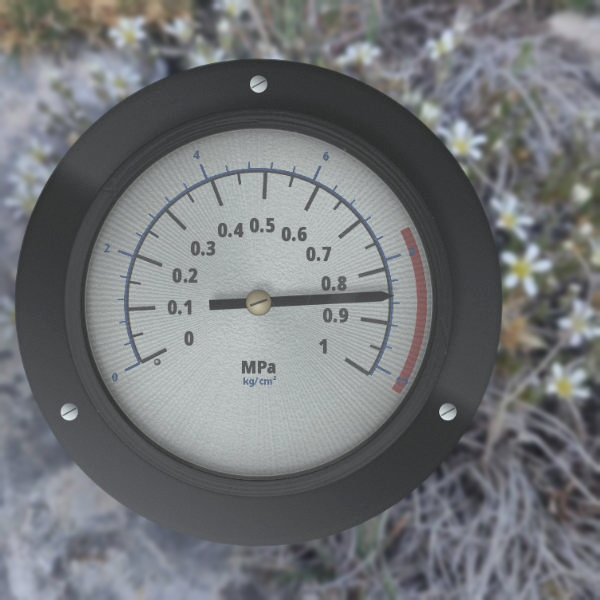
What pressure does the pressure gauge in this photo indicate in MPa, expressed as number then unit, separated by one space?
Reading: 0.85 MPa
